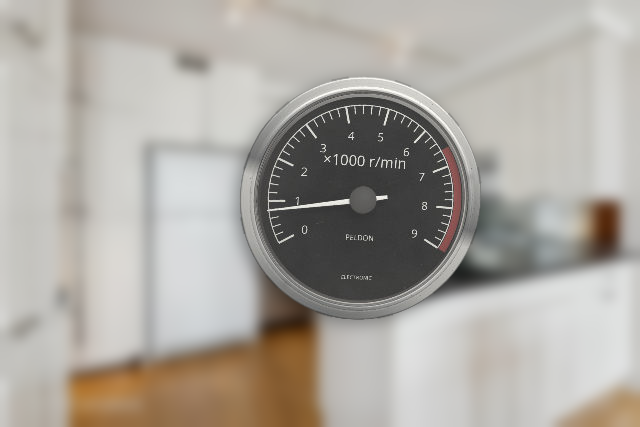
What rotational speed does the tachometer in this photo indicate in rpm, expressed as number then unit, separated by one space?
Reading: 800 rpm
